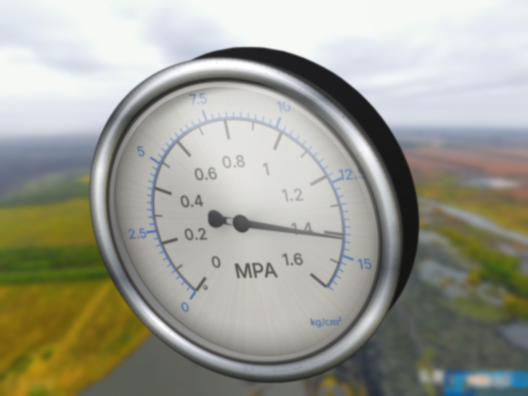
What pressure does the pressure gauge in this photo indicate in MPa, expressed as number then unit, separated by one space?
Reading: 1.4 MPa
